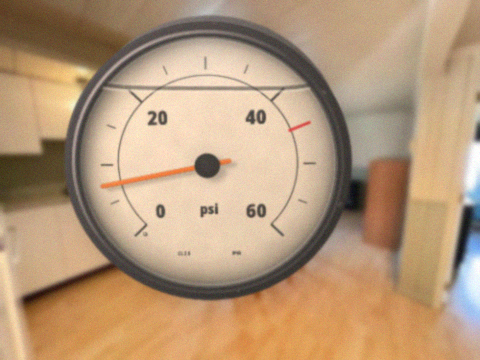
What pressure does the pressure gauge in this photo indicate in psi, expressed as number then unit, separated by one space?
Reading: 7.5 psi
